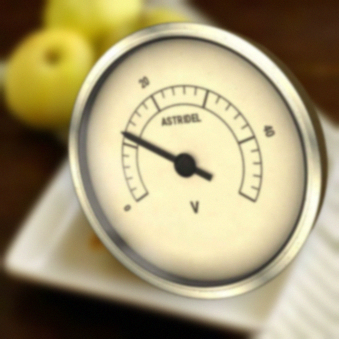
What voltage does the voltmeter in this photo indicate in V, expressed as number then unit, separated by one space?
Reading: 12 V
